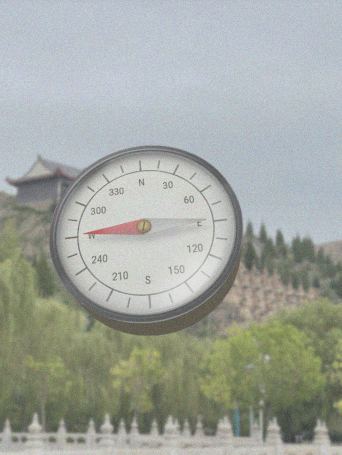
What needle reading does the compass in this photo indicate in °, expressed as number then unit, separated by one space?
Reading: 270 °
